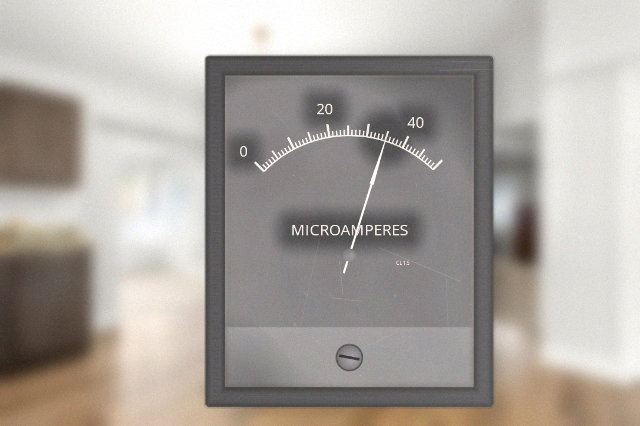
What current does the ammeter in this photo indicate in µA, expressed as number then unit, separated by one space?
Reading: 35 µA
